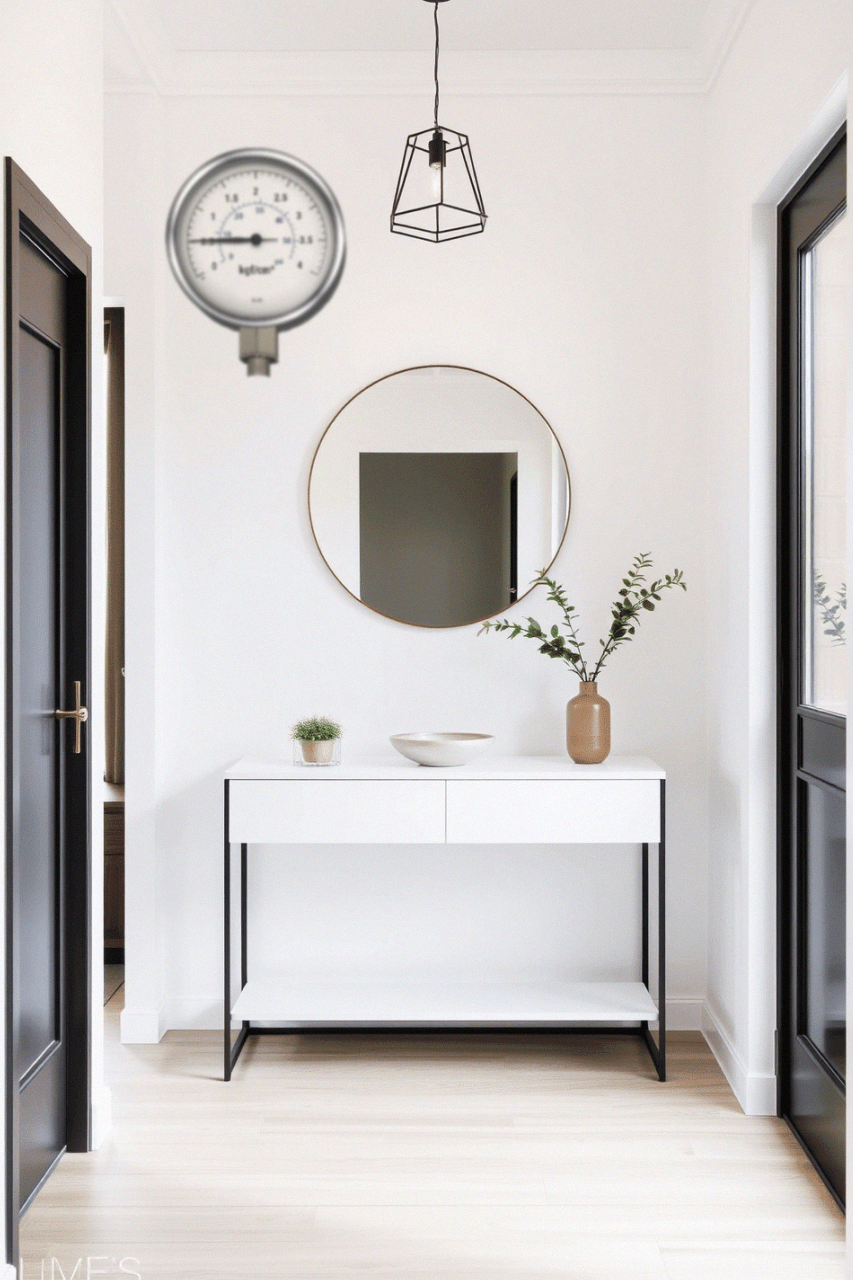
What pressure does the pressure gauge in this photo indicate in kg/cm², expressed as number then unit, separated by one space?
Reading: 0.5 kg/cm²
